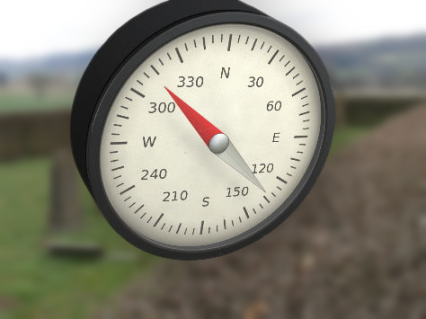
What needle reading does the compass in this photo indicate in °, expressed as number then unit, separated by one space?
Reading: 312.5 °
